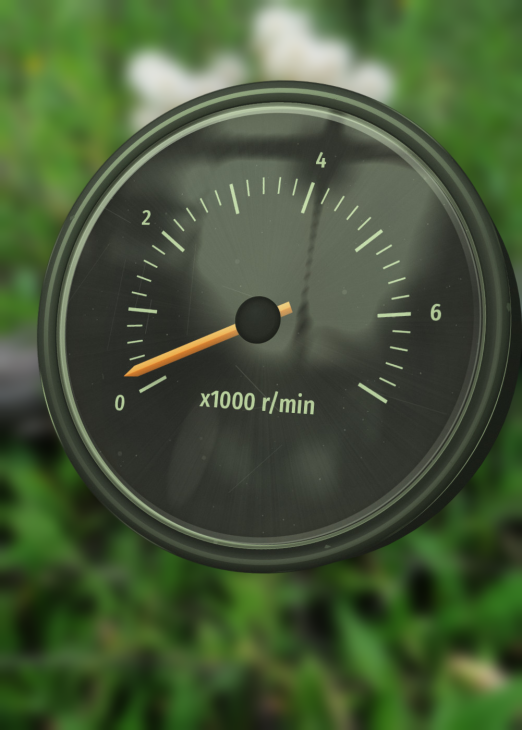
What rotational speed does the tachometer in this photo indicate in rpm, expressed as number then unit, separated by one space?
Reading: 200 rpm
